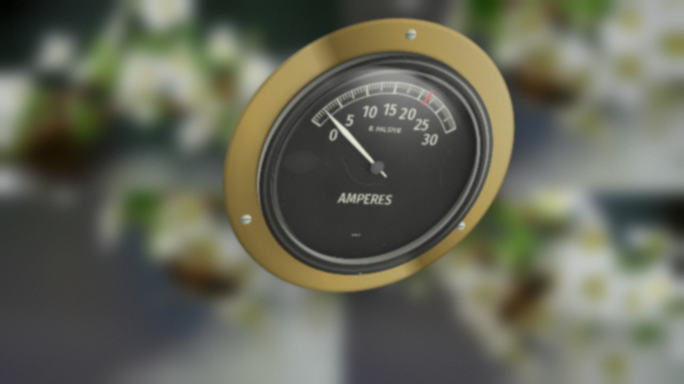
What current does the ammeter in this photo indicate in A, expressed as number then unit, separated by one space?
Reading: 2.5 A
